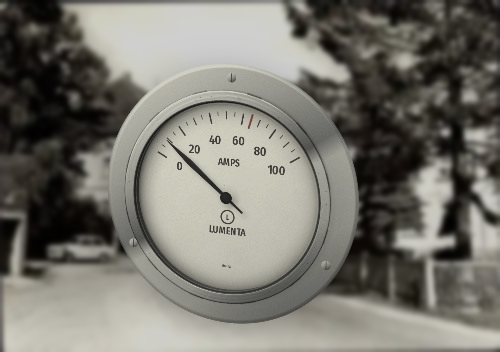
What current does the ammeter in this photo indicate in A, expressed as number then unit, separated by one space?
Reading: 10 A
